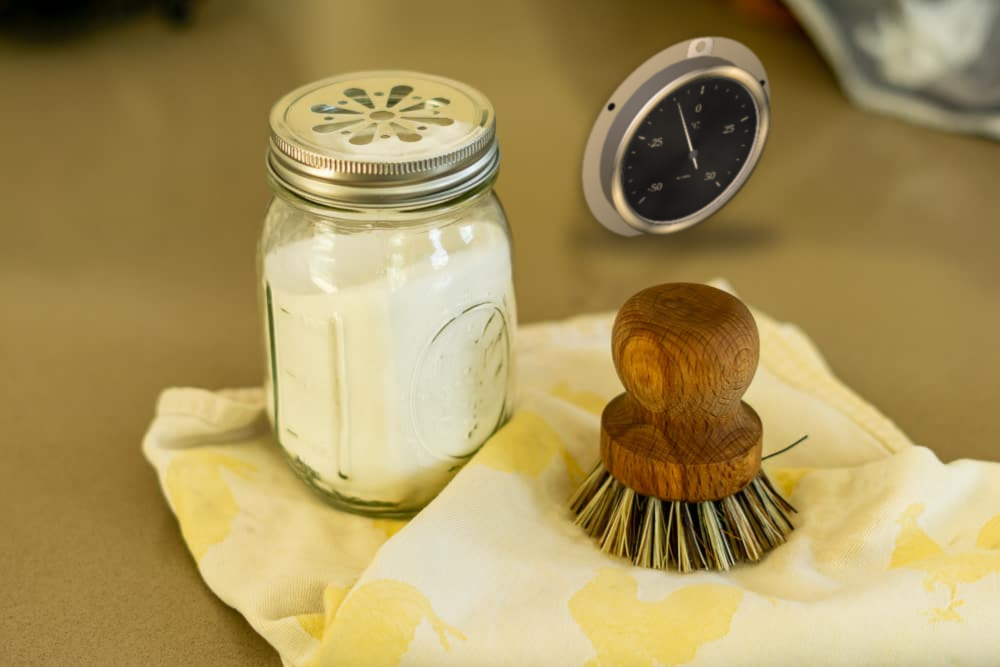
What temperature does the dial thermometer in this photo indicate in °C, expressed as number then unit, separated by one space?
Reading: -10 °C
